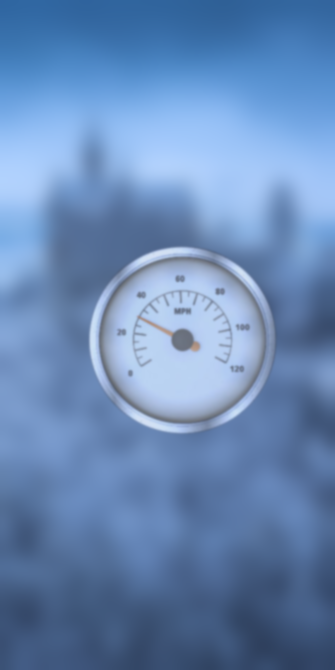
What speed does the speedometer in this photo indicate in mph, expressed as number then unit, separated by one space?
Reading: 30 mph
